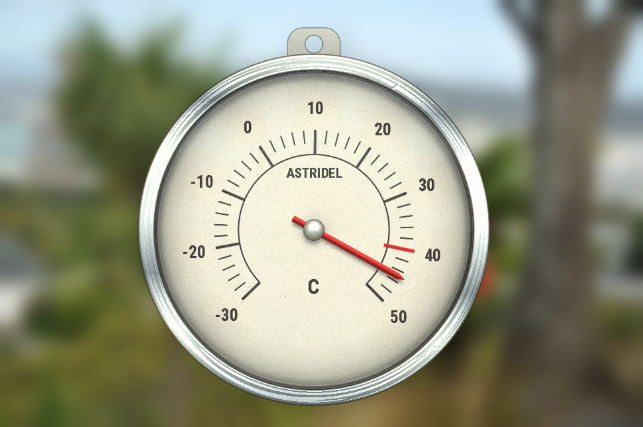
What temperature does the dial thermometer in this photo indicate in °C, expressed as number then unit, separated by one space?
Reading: 45 °C
